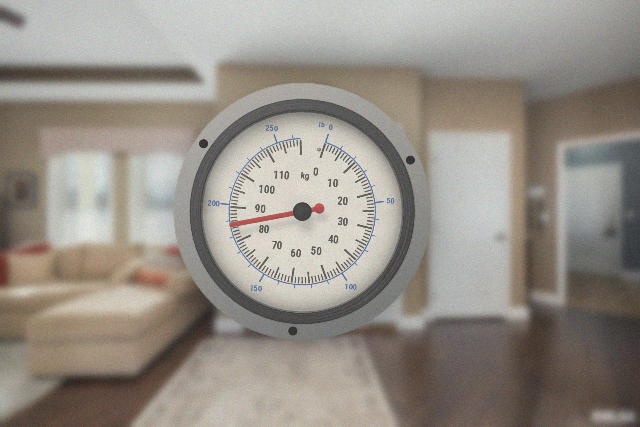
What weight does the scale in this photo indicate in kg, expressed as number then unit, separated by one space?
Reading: 85 kg
